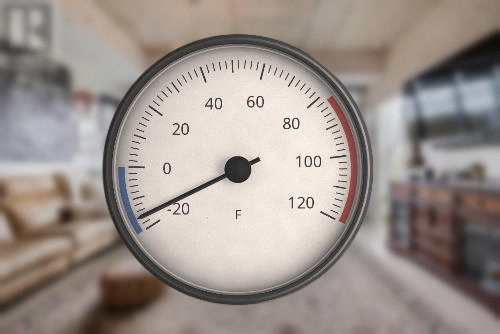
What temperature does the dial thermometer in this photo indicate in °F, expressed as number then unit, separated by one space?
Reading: -16 °F
